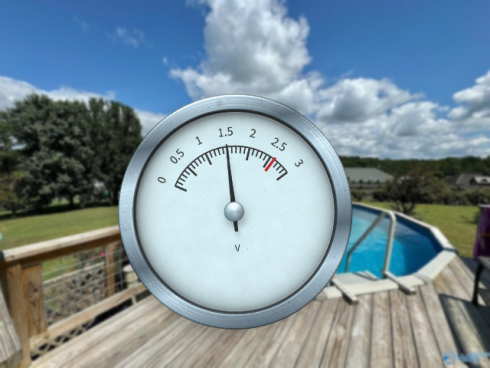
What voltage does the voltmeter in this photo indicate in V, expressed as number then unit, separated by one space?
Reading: 1.5 V
